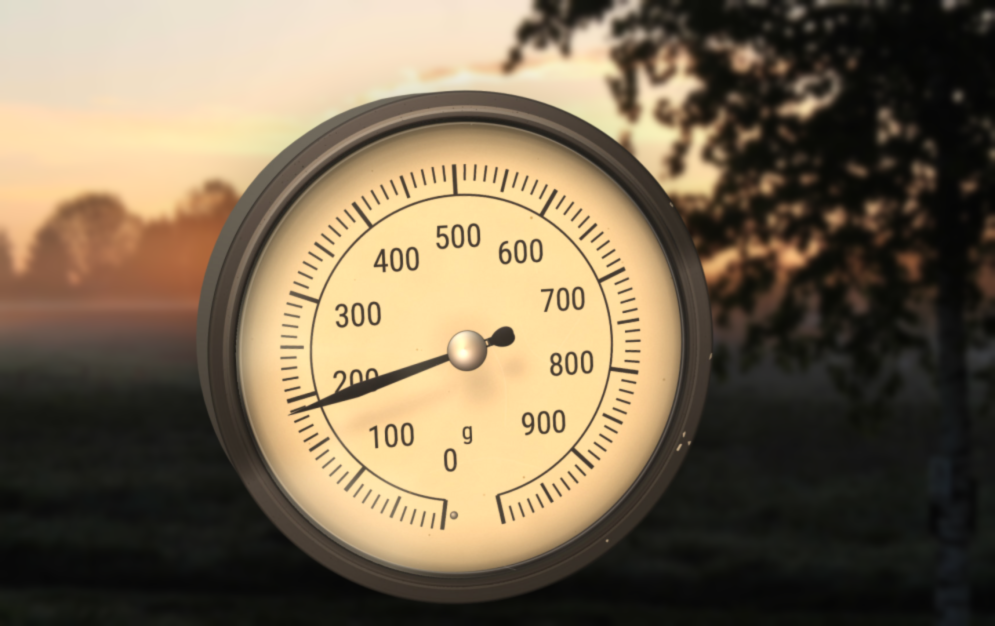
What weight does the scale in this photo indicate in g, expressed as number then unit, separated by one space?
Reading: 190 g
